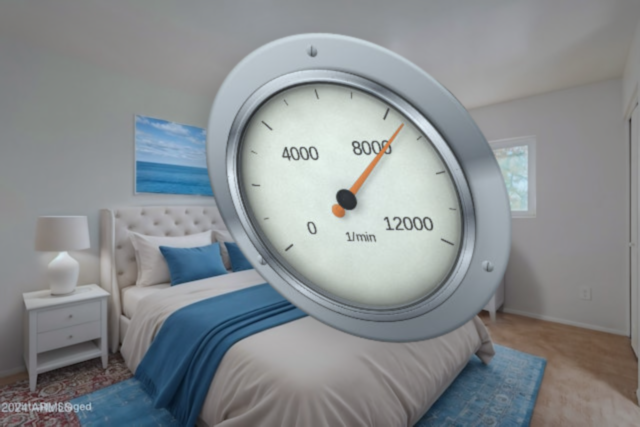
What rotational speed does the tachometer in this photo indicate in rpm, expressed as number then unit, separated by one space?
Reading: 8500 rpm
